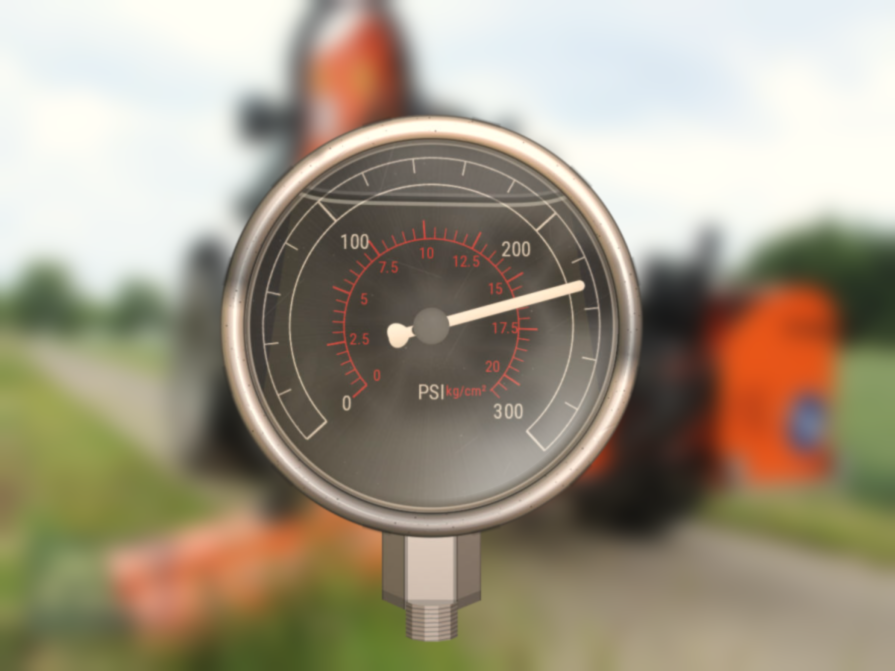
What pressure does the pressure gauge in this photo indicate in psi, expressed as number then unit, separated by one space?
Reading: 230 psi
